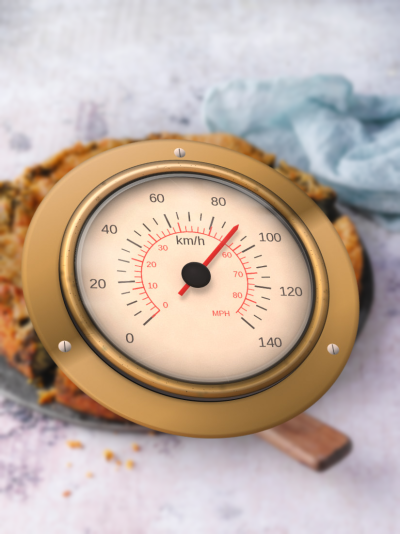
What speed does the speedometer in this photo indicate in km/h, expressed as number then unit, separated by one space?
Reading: 90 km/h
